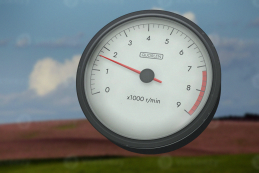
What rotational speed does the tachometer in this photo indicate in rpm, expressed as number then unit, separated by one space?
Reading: 1600 rpm
